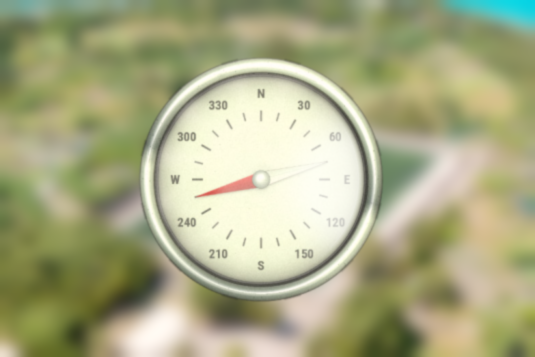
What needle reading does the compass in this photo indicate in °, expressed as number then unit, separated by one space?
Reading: 255 °
